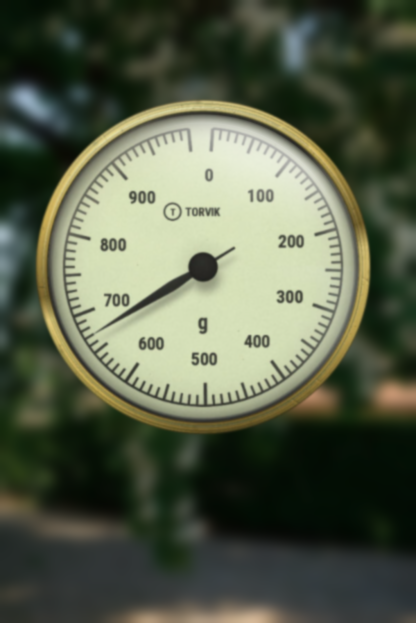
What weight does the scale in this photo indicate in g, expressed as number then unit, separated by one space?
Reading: 670 g
